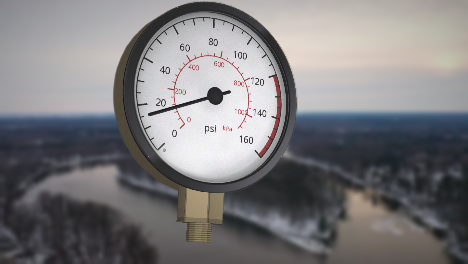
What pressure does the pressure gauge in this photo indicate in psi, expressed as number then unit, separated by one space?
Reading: 15 psi
